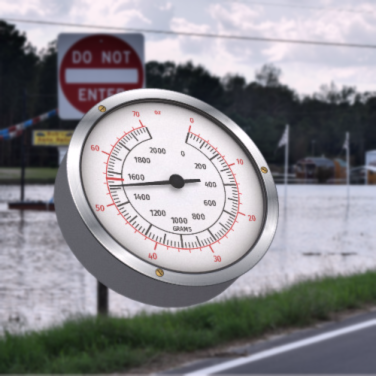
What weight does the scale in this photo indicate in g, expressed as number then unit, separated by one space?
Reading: 1500 g
